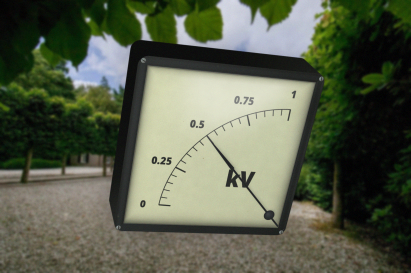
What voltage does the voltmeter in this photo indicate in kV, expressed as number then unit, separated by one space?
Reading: 0.5 kV
